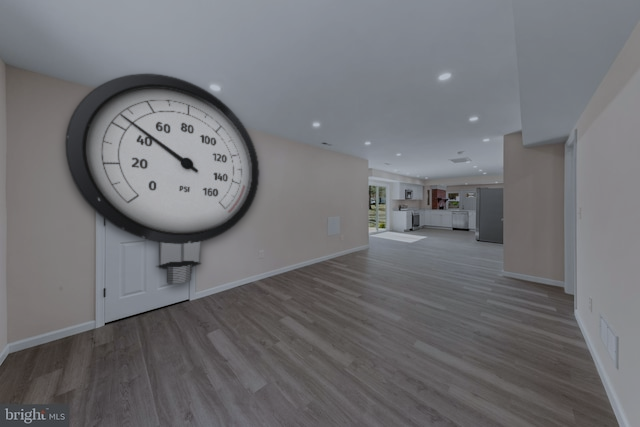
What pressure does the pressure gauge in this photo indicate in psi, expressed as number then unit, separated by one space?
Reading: 45 psi
